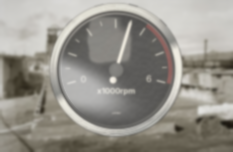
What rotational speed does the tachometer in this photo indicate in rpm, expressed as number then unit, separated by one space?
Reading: 3500 rpm
